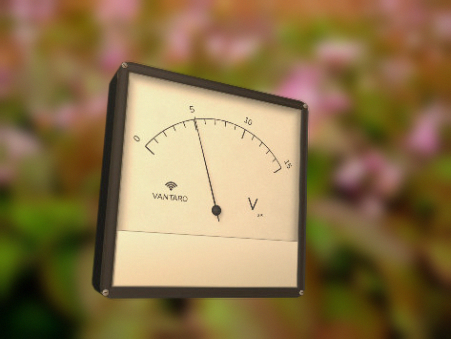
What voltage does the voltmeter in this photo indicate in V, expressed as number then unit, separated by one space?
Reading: 5 V
